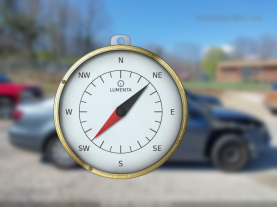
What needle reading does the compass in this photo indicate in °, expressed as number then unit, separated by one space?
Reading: 225 °
